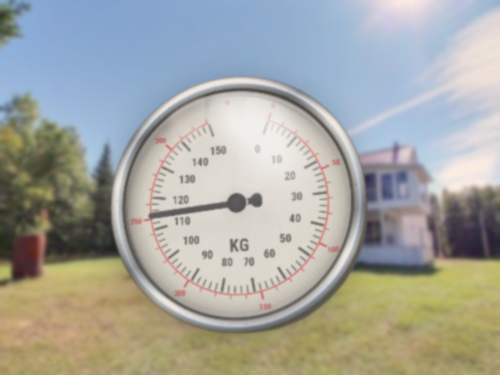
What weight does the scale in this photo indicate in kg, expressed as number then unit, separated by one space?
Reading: 114 kg
